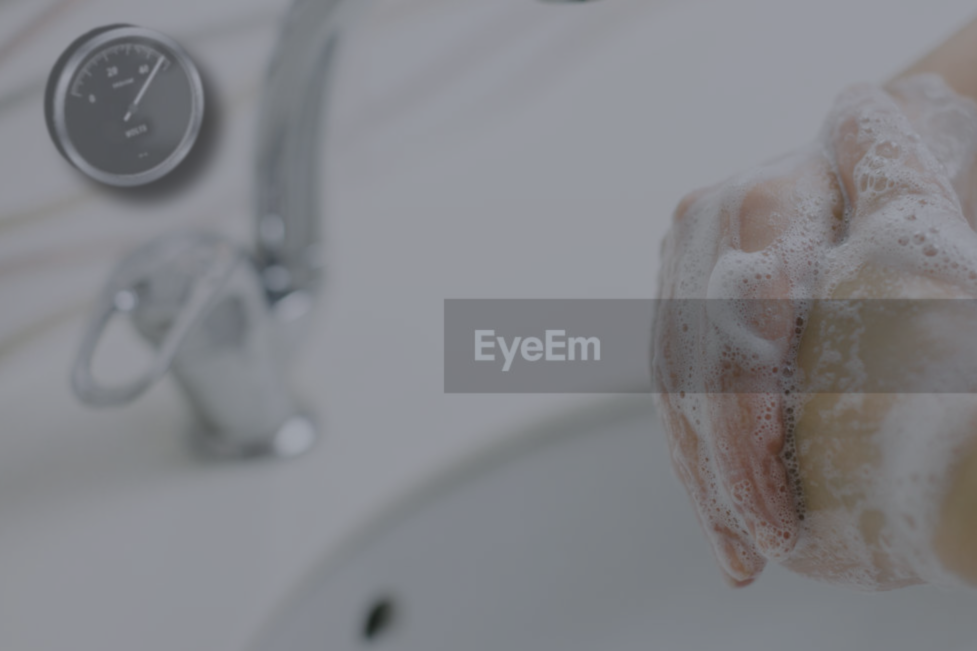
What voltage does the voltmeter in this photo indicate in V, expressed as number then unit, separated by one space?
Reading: 45 V
